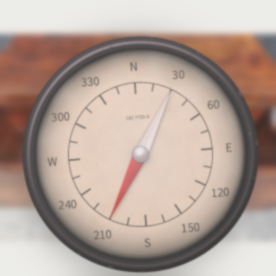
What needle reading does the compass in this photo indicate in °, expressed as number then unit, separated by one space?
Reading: 210 °
